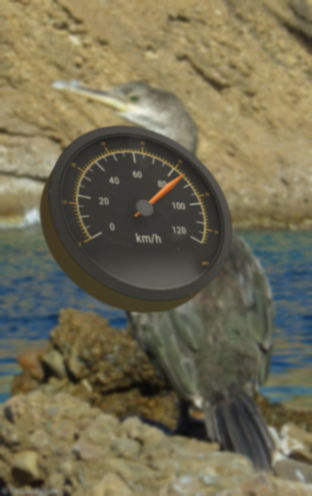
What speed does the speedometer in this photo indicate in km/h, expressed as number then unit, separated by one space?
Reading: 85 km/h
